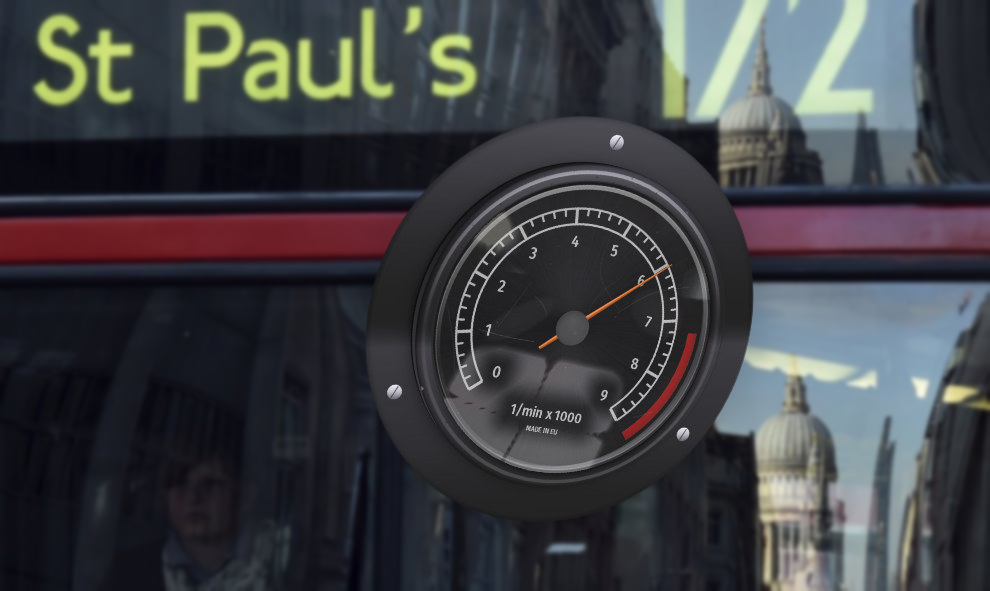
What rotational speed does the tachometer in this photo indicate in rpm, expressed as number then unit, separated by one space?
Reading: 6000 rpm
